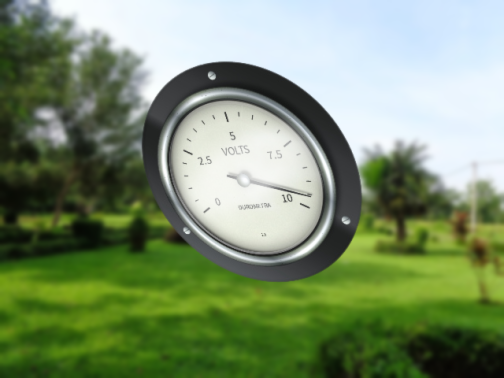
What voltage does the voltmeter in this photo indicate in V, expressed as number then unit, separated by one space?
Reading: 9.5 V
